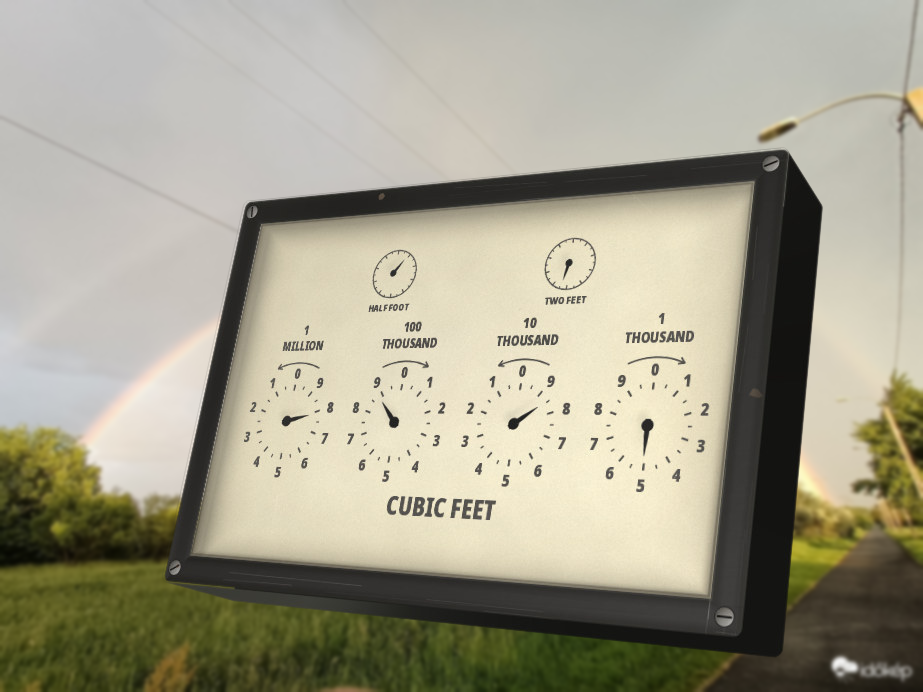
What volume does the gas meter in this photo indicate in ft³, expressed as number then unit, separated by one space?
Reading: 788500 ft³
